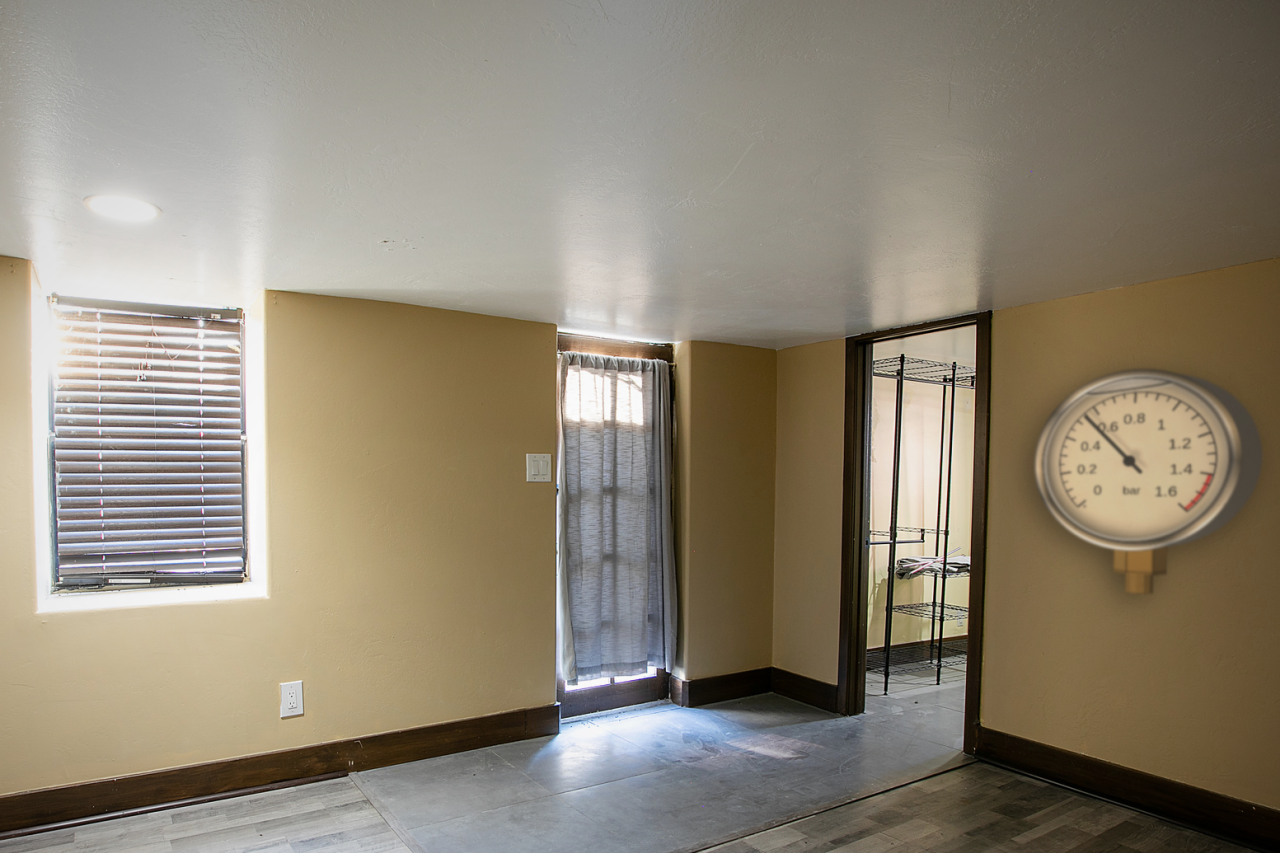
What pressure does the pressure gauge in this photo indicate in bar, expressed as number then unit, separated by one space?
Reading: 0.55 bar
